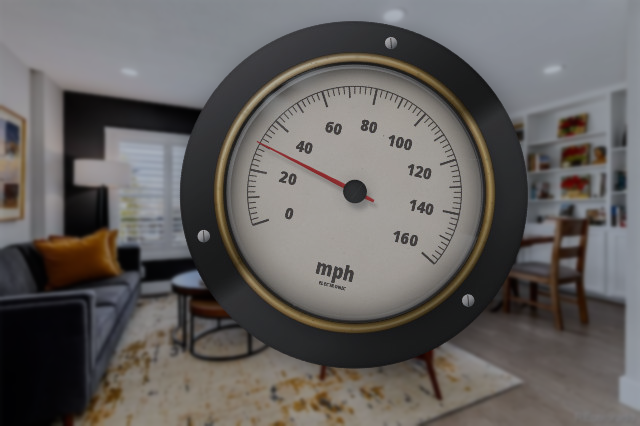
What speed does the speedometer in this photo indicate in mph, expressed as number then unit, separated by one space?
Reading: 30 mph
